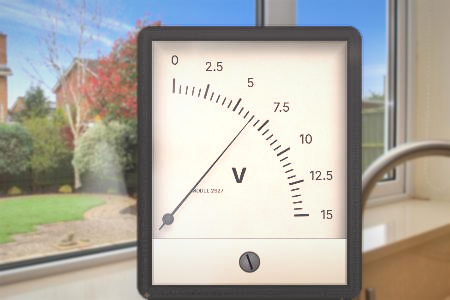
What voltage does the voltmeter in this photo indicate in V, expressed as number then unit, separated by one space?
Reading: 6.5 V
